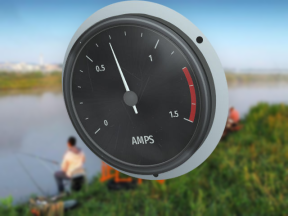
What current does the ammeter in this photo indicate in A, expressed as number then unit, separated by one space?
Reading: 0.7 A
